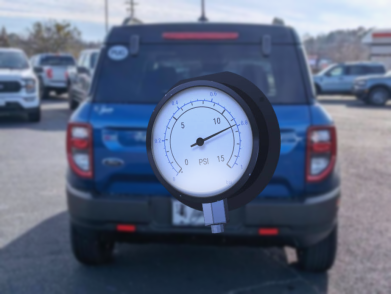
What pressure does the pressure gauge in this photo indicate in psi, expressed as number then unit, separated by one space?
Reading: 11.5 psi
